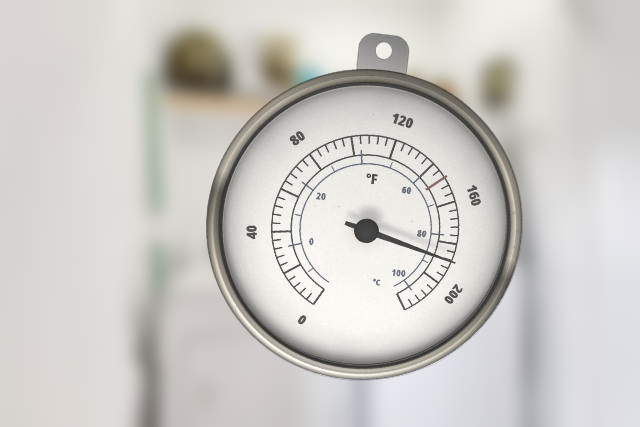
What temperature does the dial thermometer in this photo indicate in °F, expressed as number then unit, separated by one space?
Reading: 188 °F
